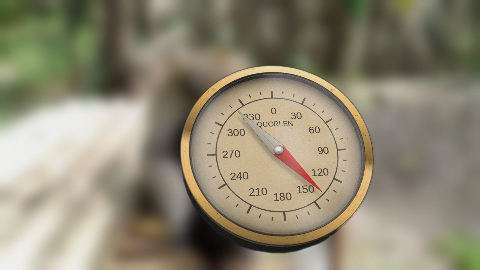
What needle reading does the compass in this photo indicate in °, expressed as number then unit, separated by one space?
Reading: 140 °
